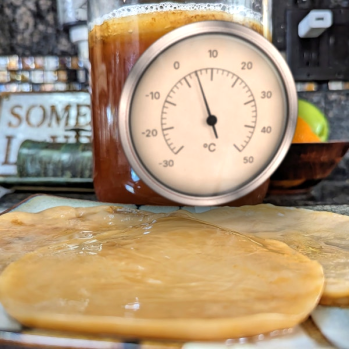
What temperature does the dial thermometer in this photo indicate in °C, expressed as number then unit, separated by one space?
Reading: 4 °C
